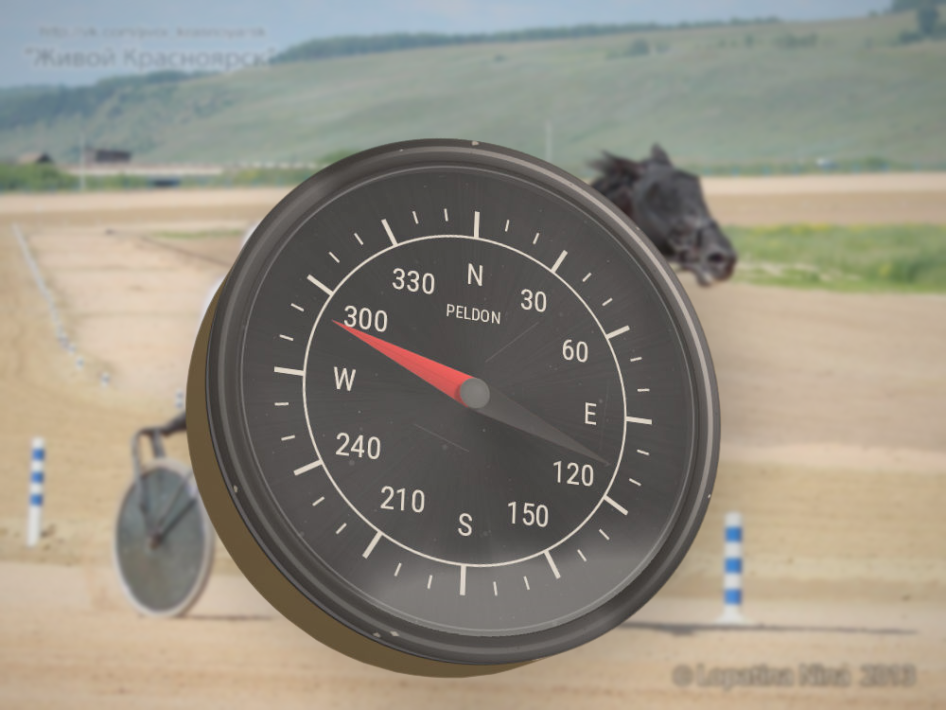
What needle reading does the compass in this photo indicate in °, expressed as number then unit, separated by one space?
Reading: 290 °
